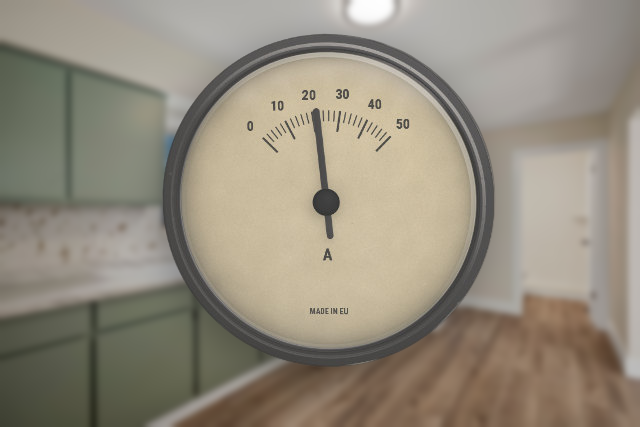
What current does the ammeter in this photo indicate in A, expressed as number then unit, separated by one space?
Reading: 22 A
